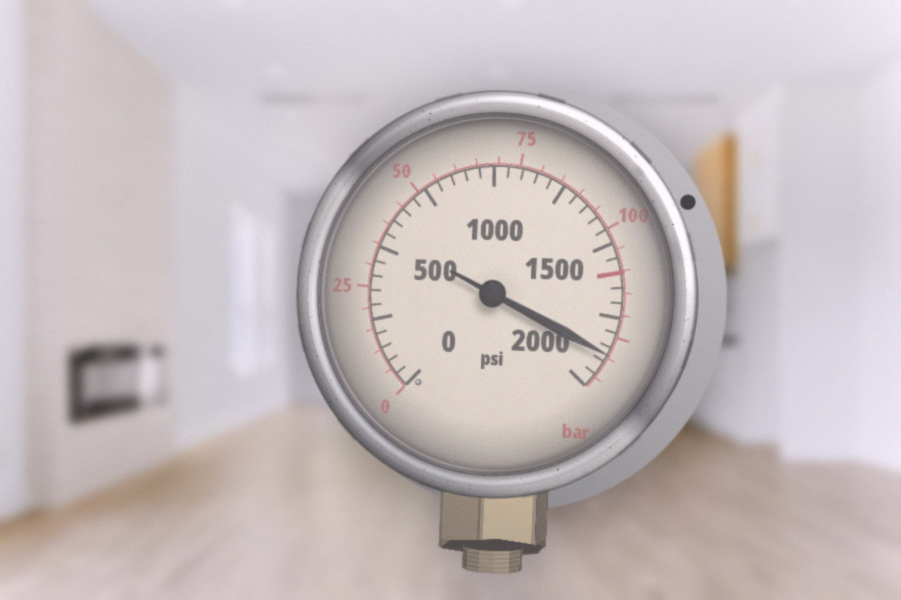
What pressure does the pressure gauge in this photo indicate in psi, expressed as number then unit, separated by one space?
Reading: 1875 psi
